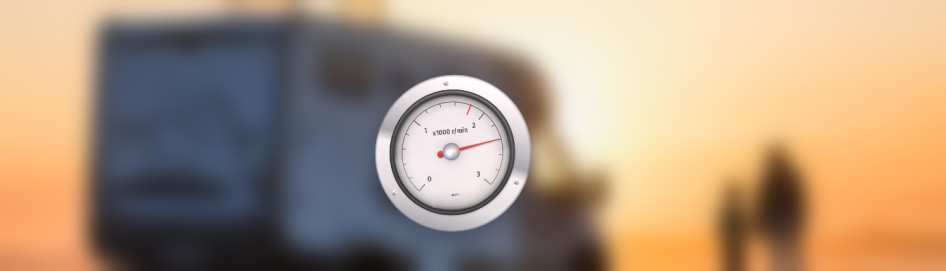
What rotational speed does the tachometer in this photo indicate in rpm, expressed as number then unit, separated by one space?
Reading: 2400 rpm
